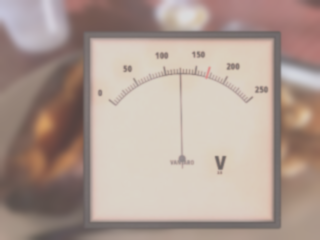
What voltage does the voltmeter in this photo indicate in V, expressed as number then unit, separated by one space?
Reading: 125 V
